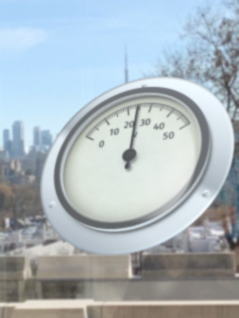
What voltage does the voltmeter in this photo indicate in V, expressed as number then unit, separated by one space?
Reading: 25 V
